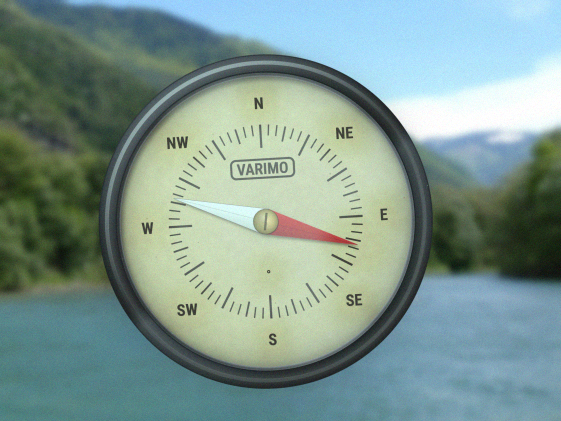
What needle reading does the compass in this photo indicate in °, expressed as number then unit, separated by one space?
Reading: 107.5 °
